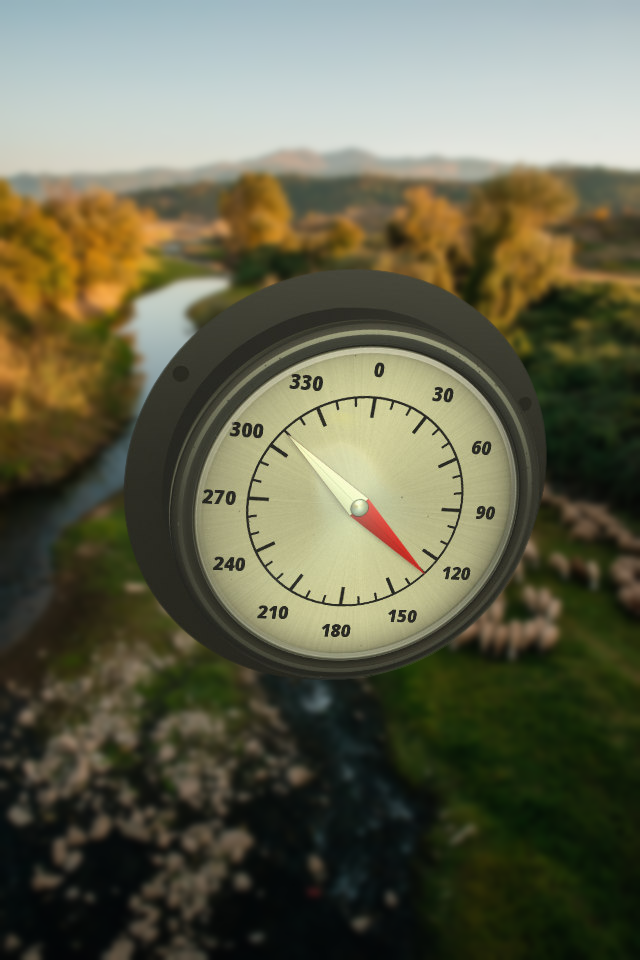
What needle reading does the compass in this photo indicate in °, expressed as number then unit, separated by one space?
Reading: 130 °
